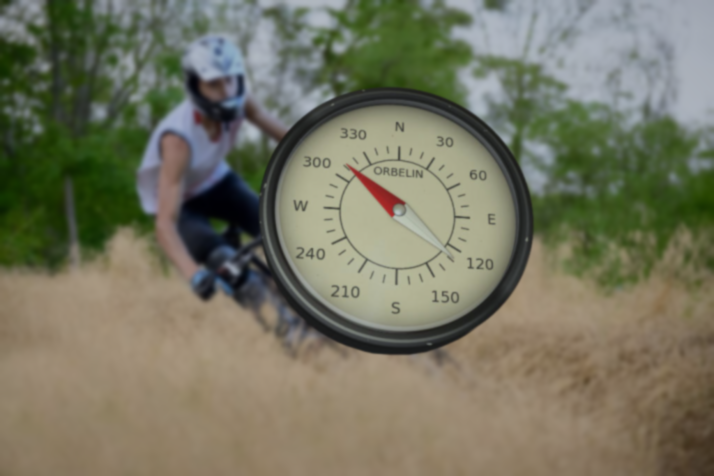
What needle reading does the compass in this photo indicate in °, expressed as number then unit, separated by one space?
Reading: 310 °
